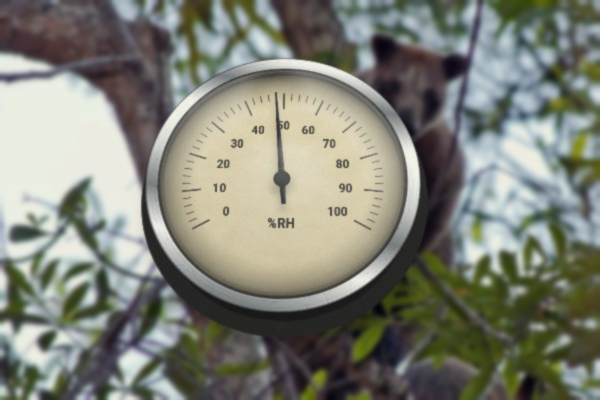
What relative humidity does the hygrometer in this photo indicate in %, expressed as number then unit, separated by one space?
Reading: 48 %
